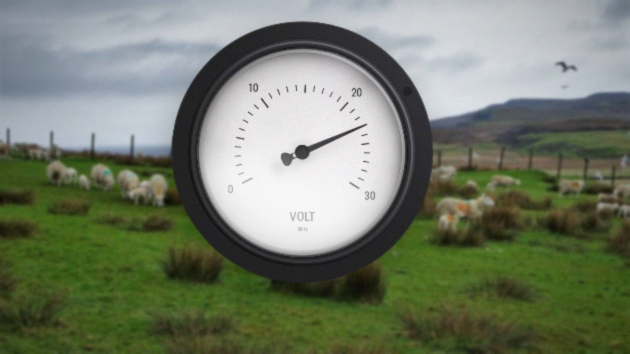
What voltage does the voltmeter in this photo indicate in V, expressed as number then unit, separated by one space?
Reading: 23 V
